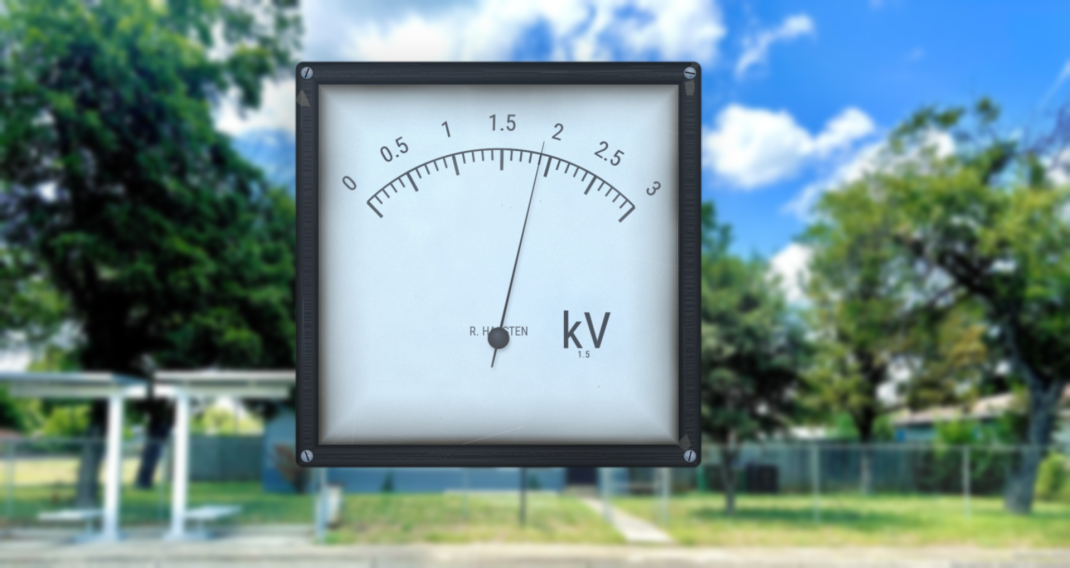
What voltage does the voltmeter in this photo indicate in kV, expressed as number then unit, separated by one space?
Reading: 1.9 kV
